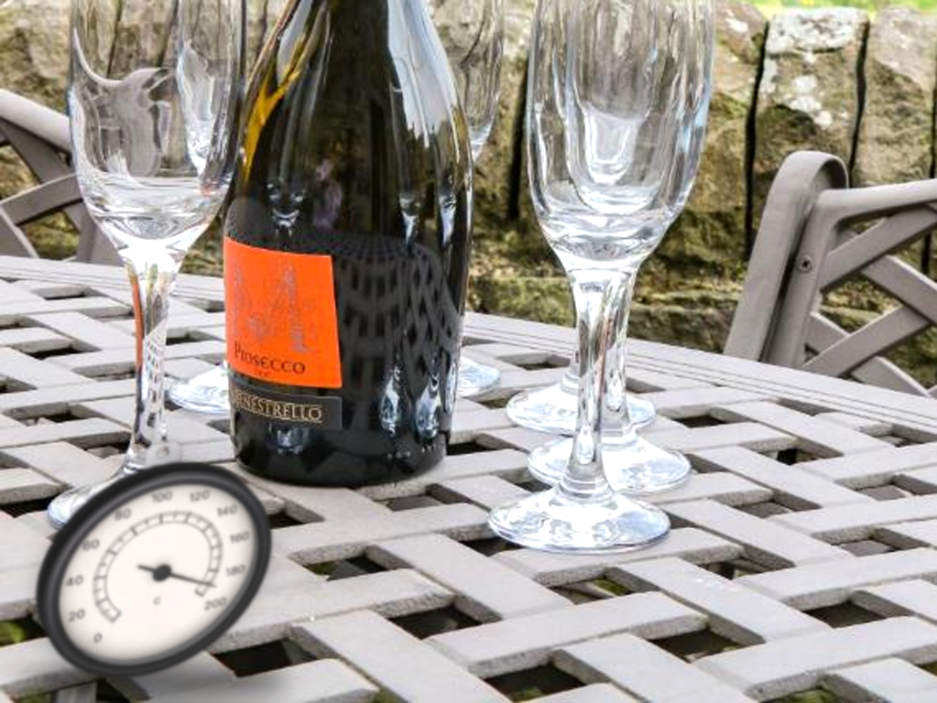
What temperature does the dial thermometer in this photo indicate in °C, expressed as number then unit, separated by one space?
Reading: 190 °C
